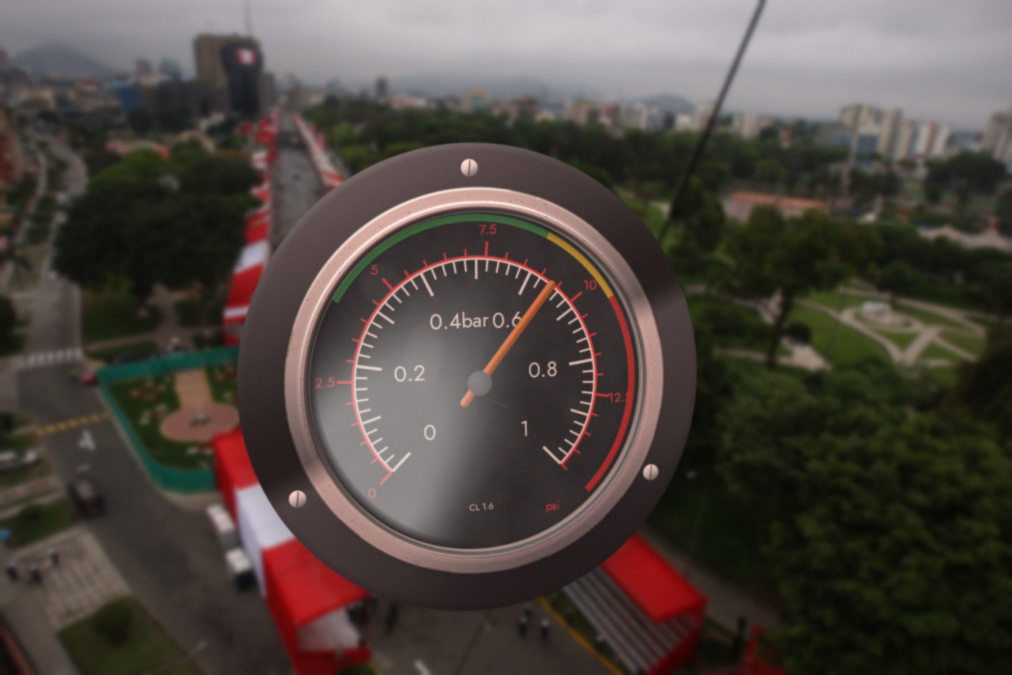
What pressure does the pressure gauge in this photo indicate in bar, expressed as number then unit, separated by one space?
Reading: 0.64 bar
